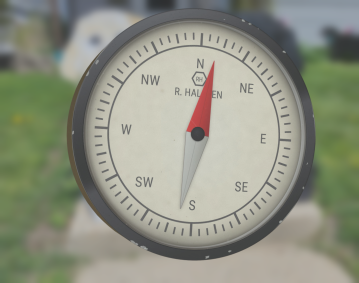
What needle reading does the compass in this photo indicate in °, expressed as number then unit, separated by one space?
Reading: 10 °
